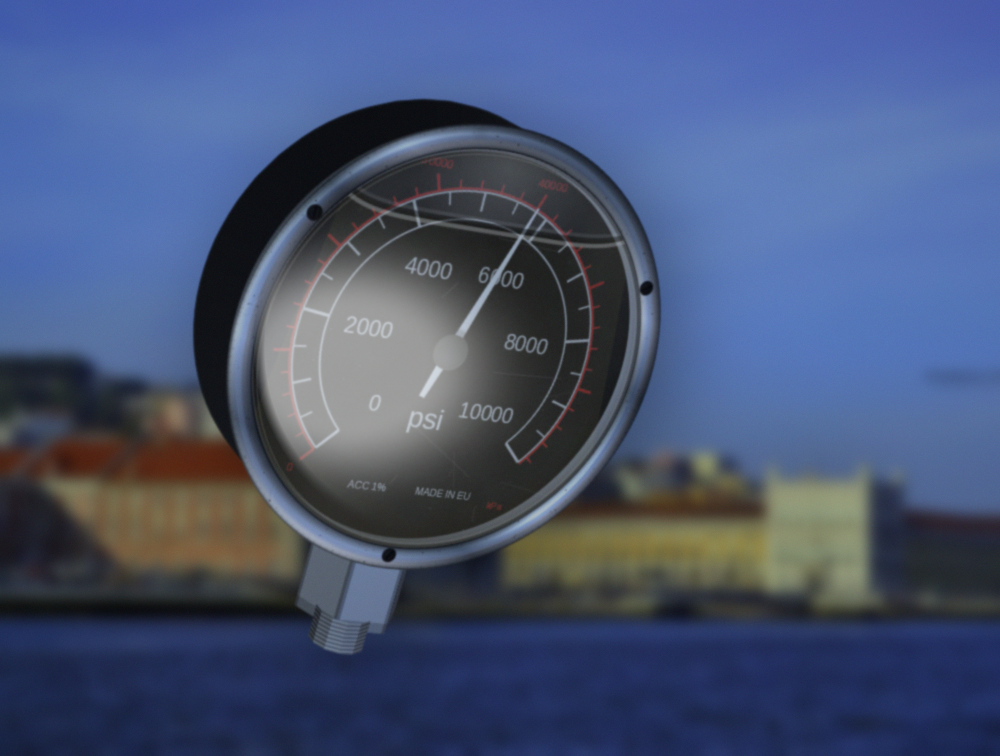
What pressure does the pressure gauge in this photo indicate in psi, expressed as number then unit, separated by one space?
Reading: 5750 psi
